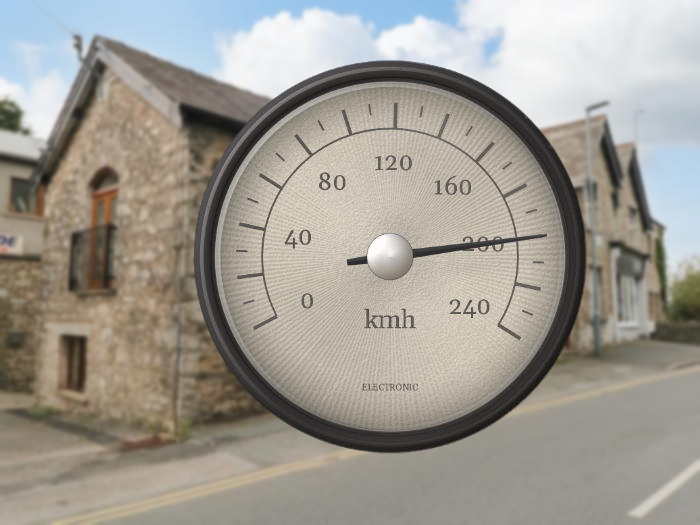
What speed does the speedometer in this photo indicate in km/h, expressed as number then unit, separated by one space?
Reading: 200 km/h
